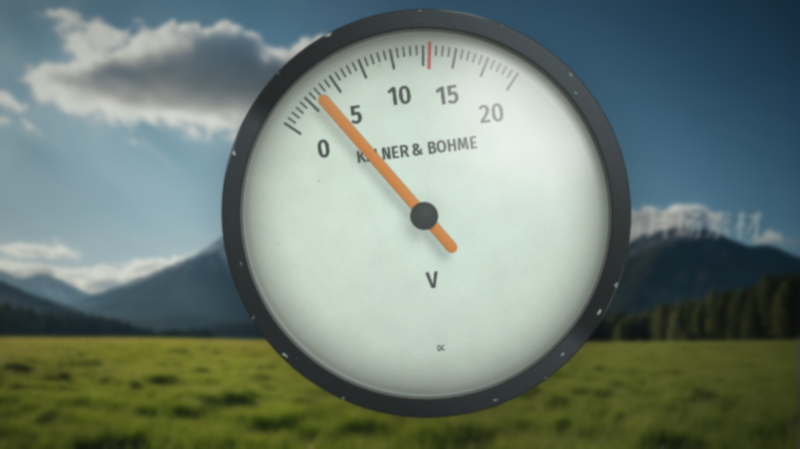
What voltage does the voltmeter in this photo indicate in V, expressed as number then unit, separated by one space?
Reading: 3.5 V
